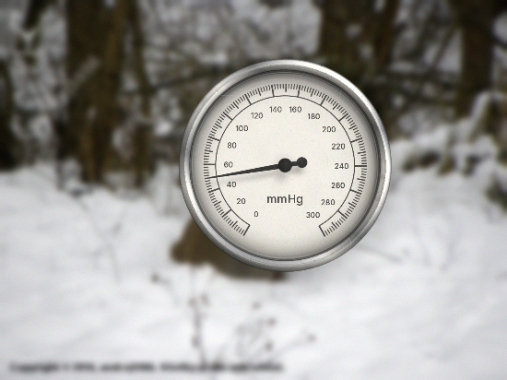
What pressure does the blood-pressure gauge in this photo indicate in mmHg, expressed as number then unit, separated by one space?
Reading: 50 mmHg
